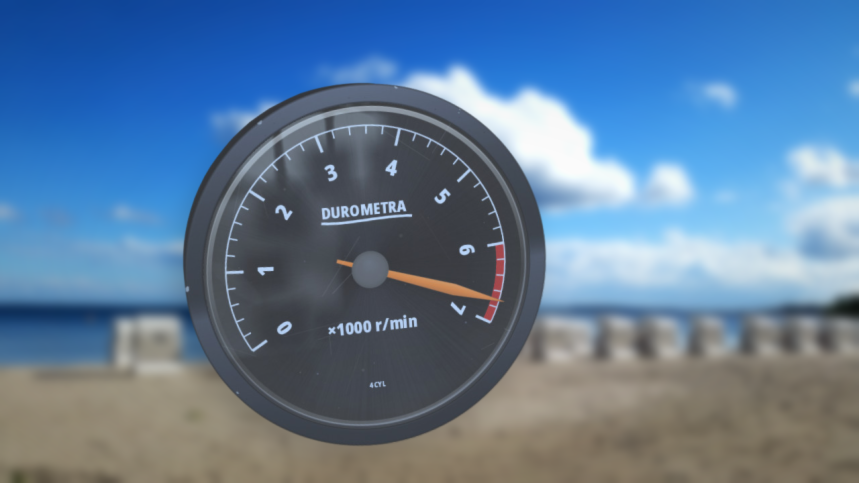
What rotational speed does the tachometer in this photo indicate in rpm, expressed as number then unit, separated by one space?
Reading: 6700 rpm
